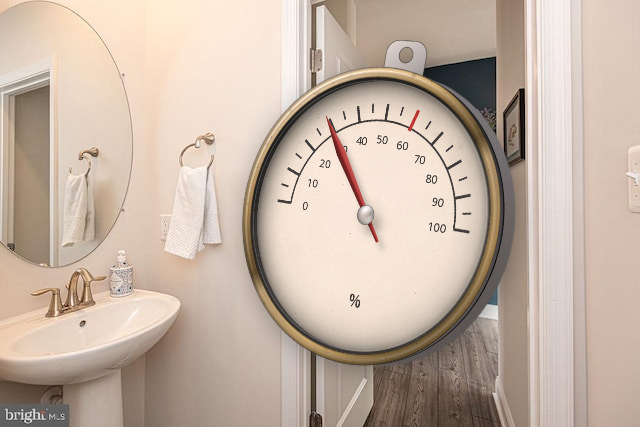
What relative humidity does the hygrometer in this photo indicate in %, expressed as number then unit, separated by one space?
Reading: 30 %
